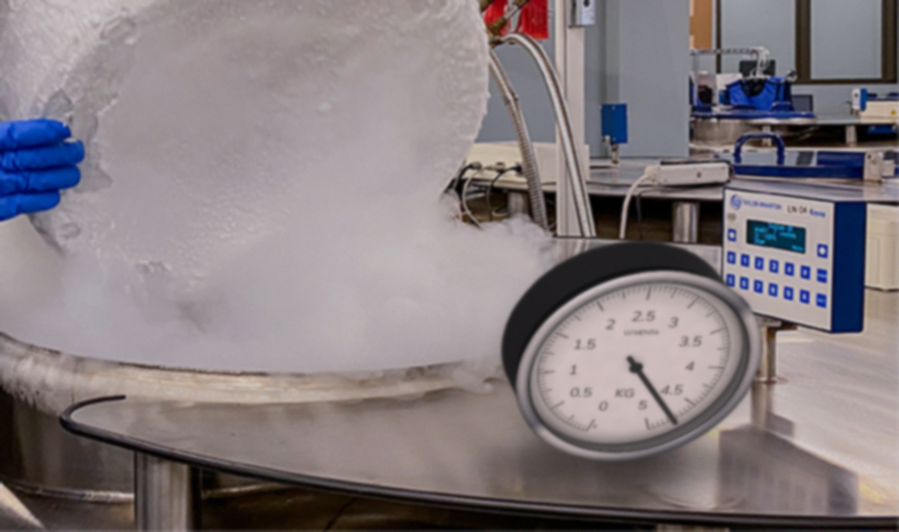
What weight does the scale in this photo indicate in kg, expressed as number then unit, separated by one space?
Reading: 4.75 kg
